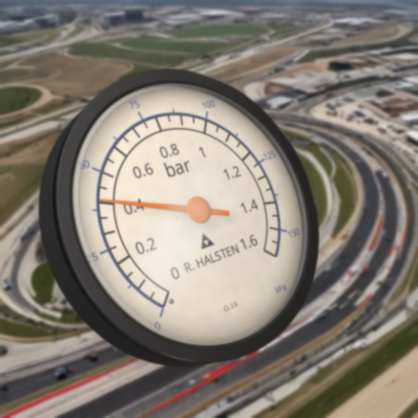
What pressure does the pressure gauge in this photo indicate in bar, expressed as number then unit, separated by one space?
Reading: 0.4 bar
